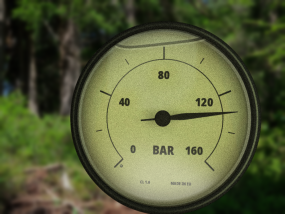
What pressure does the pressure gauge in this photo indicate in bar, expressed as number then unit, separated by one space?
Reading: 130 bar
